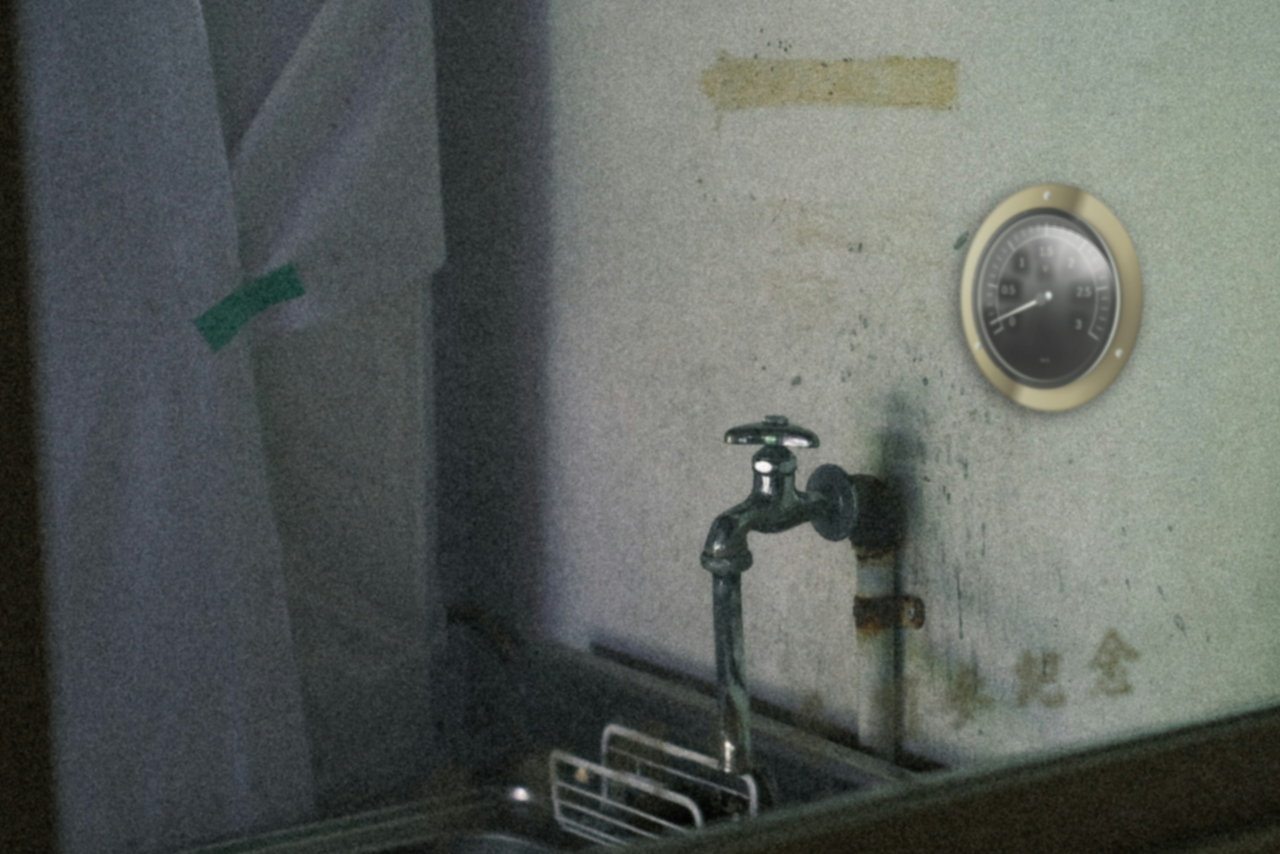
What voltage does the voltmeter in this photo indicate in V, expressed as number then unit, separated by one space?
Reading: 0.1 V
